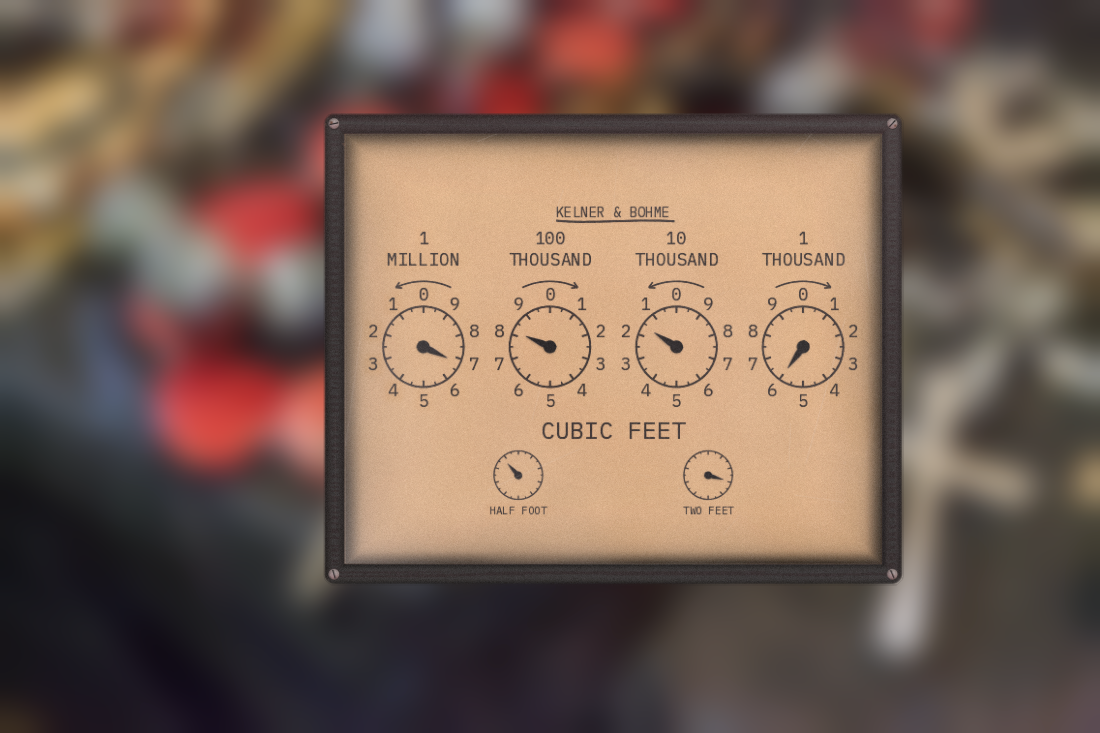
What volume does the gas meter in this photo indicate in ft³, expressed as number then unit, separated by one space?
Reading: 681600 ft³
